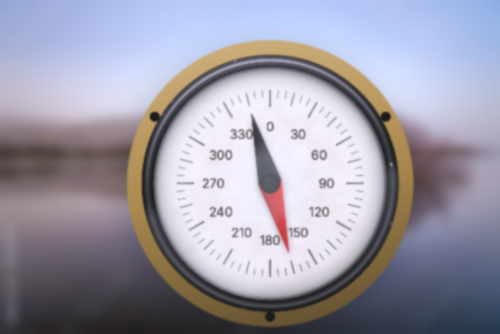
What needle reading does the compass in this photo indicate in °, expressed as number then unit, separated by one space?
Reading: 165 °
